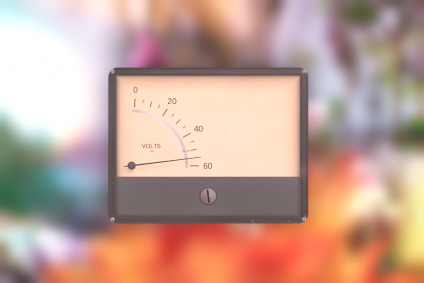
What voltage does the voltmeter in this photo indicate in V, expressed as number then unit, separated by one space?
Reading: 55 V
